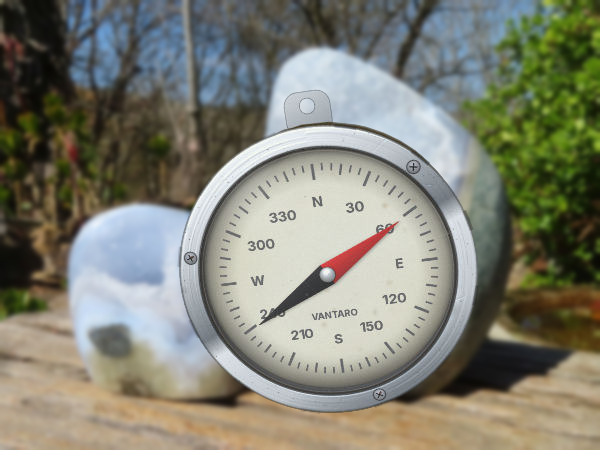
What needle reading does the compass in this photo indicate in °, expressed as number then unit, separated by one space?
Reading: 60 °
